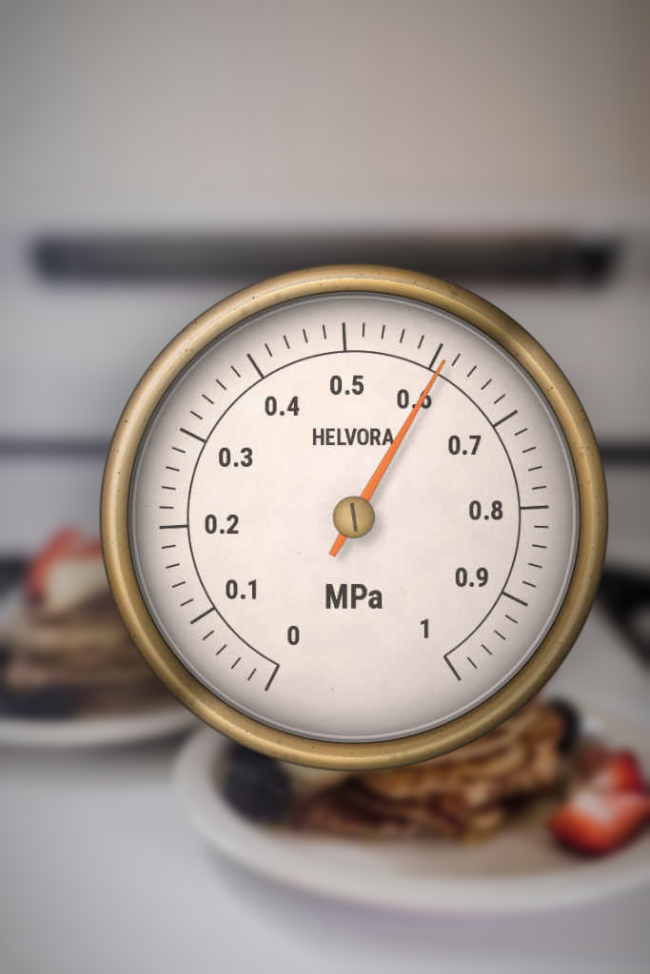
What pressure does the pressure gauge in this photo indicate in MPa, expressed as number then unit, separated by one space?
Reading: 0.61 MPa
